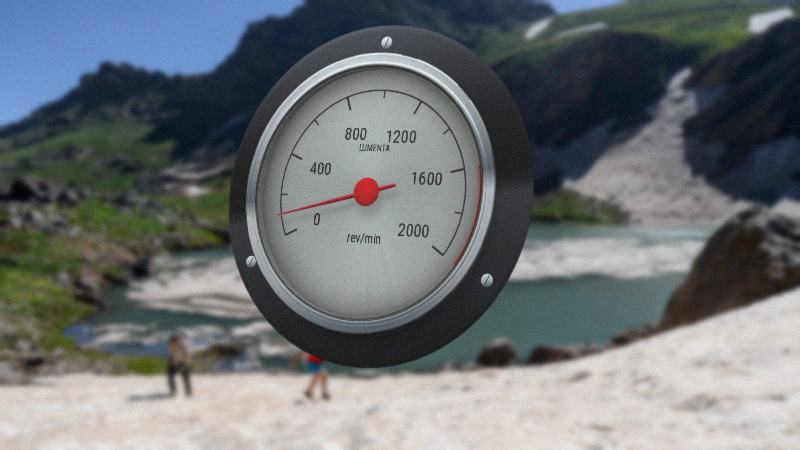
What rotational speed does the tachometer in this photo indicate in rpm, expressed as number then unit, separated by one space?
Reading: 100 rpm
